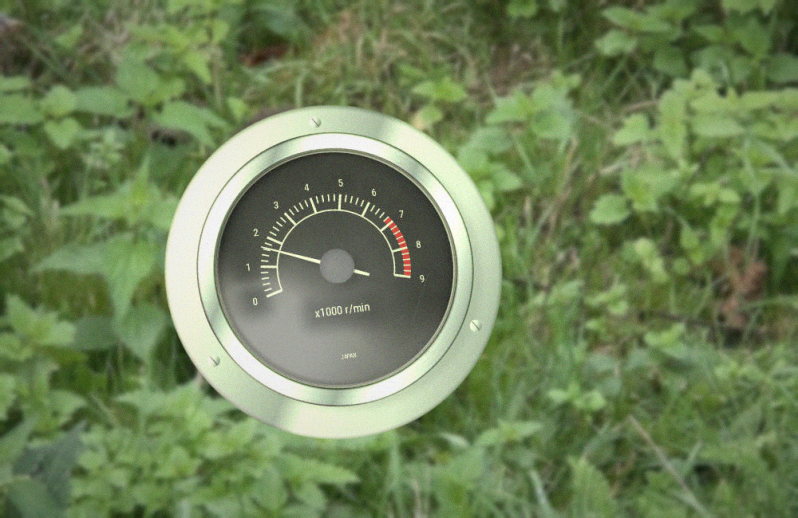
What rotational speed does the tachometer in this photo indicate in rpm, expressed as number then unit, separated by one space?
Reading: 1600 rpm
